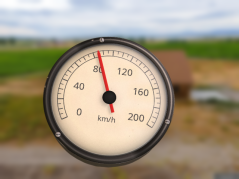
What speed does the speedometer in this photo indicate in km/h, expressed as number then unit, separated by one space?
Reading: 85 km/h
